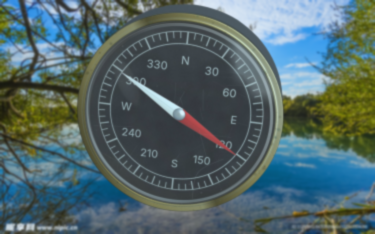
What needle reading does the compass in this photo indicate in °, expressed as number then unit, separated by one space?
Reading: 120 °
